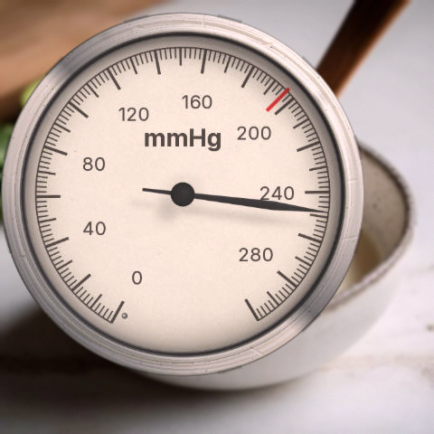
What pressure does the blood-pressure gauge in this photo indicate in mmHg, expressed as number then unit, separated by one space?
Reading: 248 mmHg
